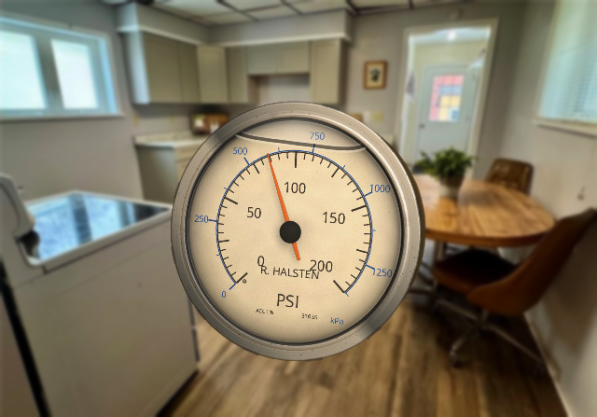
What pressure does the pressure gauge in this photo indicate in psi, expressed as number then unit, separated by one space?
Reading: 85 psi
